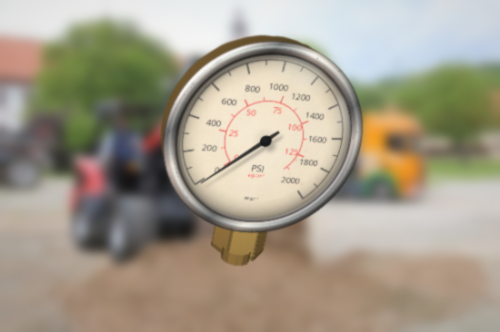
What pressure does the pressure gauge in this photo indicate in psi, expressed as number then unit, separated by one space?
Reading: 0 psi
